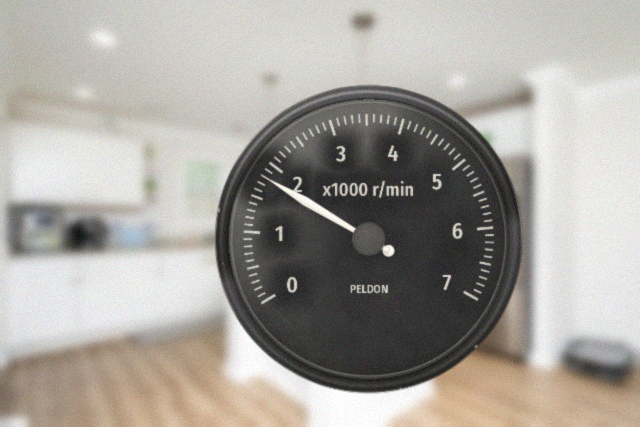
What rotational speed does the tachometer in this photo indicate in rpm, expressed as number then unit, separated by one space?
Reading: 1800 rpm
